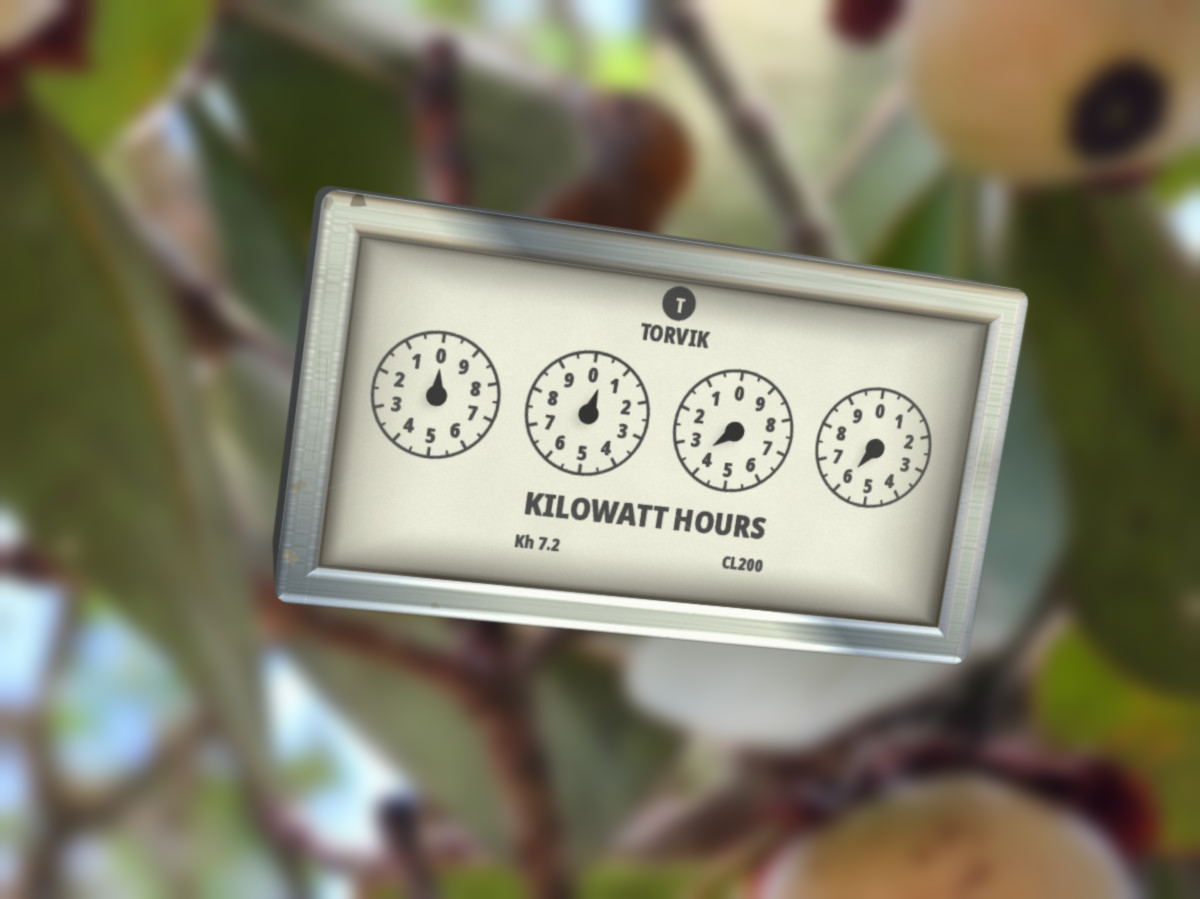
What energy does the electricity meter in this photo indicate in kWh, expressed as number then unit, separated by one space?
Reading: 36 kWh
